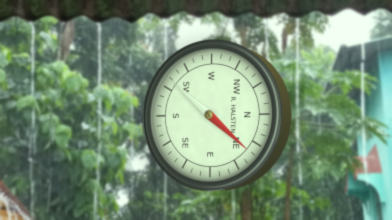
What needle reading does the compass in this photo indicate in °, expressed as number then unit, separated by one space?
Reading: 40 °
